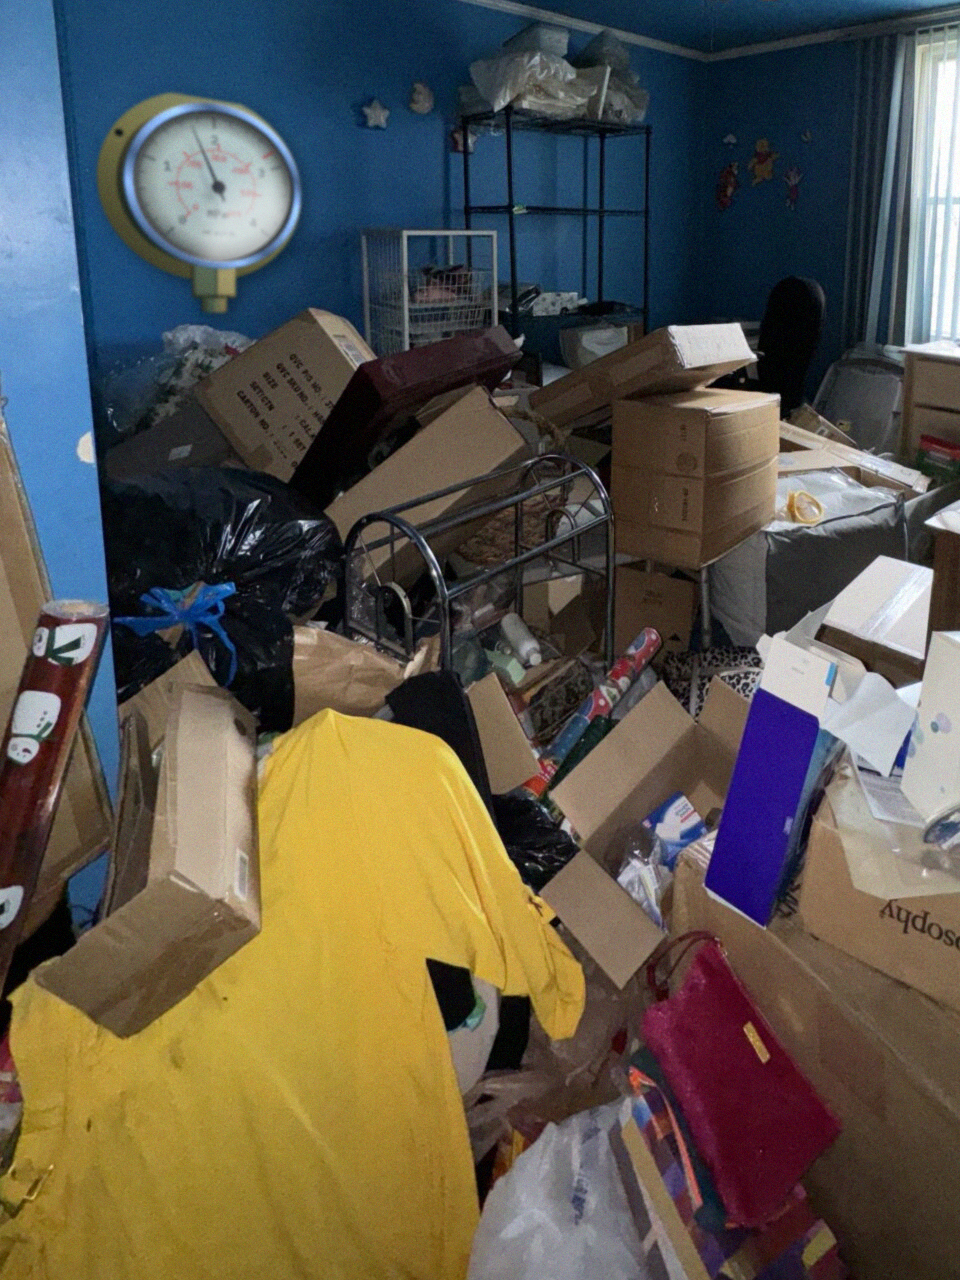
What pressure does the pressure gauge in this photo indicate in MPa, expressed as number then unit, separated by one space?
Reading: 1.7 MPa
